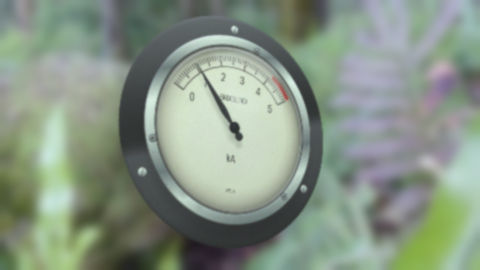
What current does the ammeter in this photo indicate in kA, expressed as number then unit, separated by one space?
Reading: 1 kA
